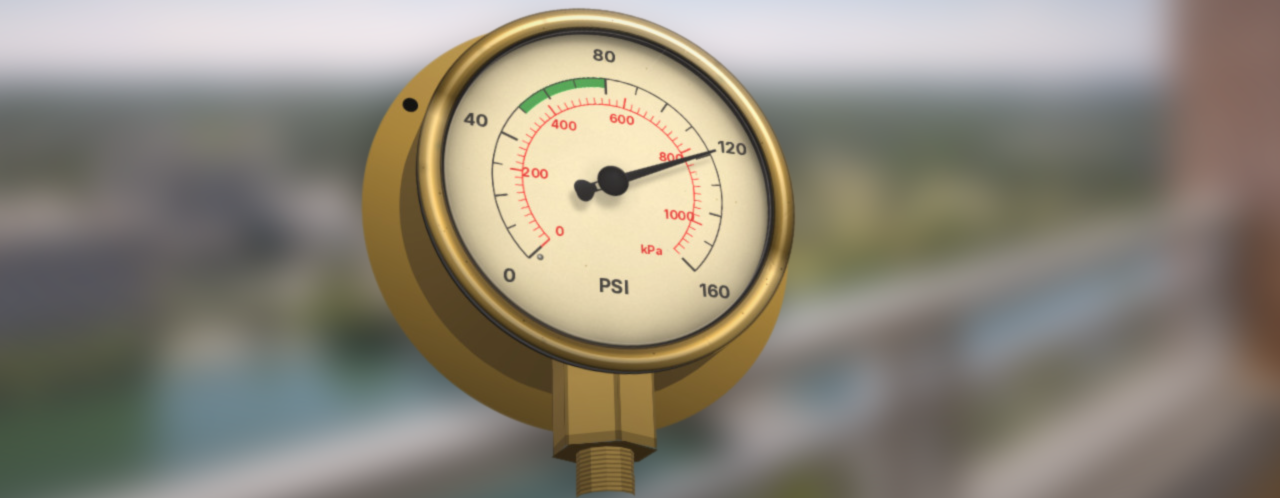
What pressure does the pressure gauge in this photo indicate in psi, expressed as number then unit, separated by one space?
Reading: 120 psi
